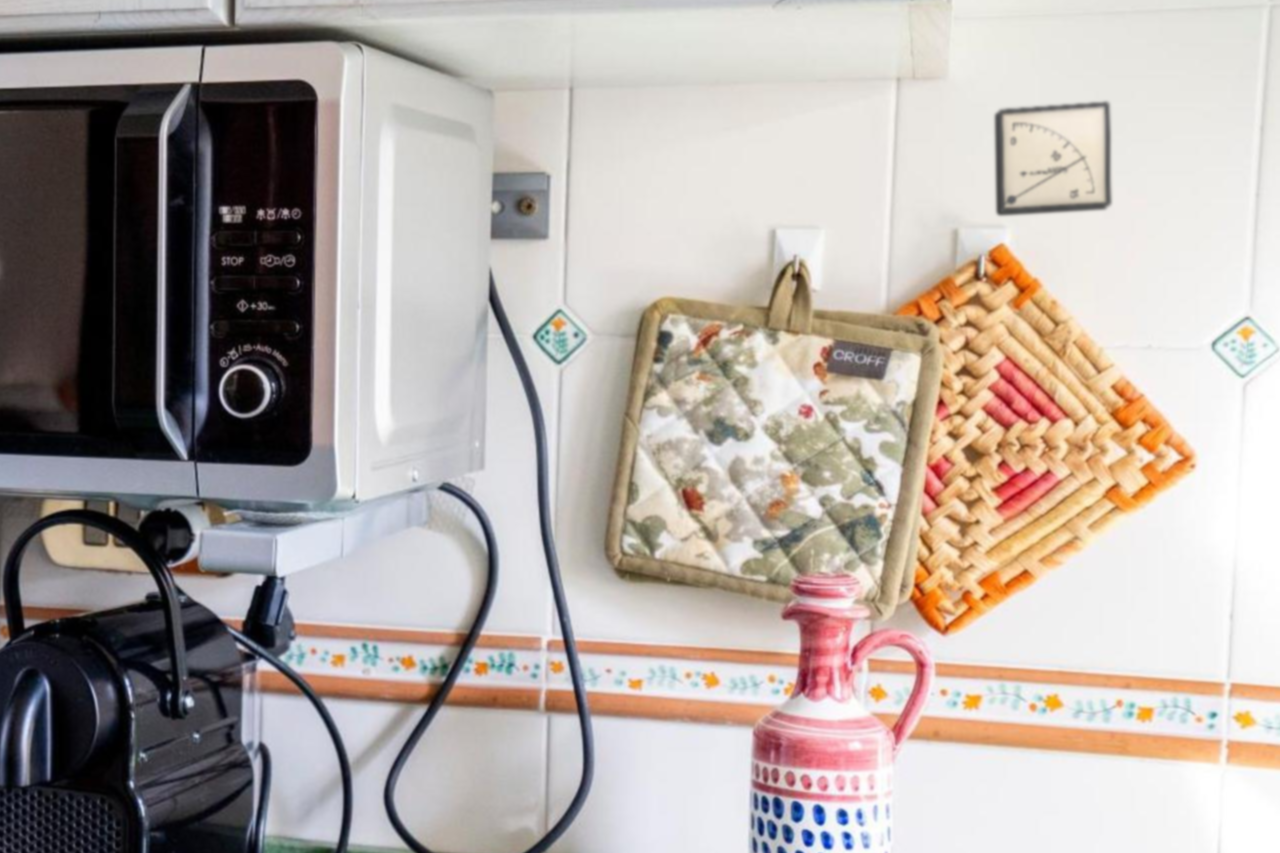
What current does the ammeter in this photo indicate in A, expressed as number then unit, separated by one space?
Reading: 12 A
